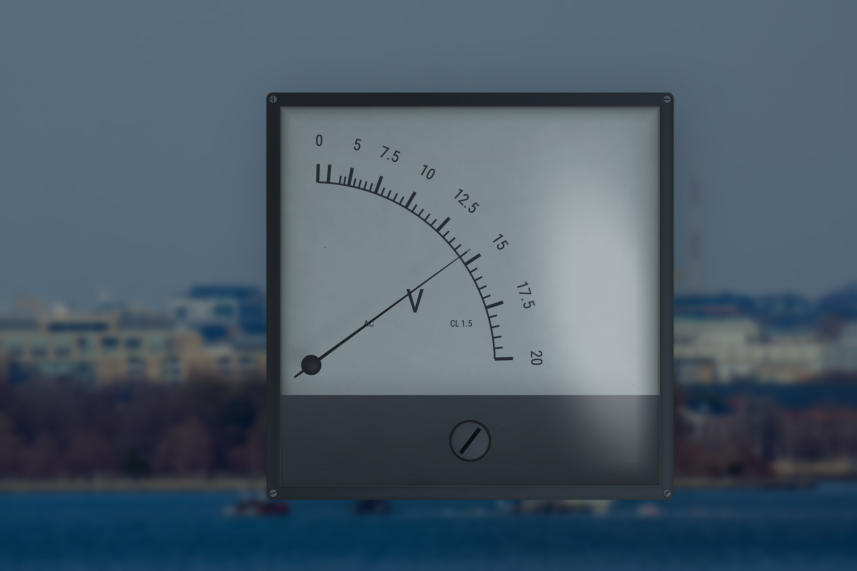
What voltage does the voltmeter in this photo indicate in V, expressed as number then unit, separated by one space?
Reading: 14.5 V
